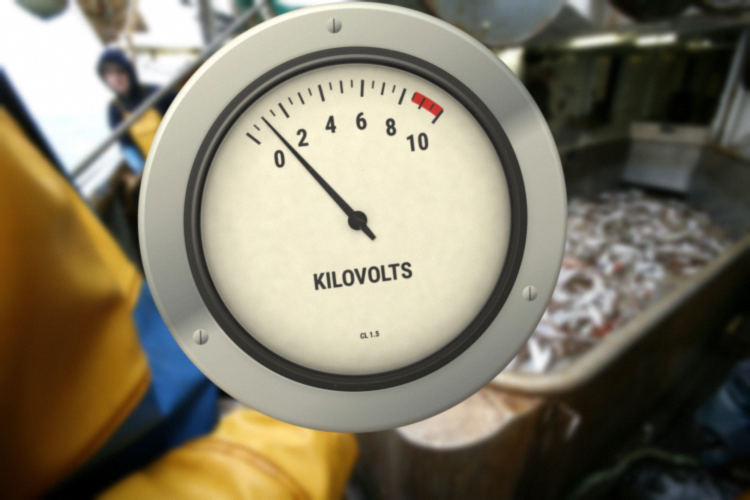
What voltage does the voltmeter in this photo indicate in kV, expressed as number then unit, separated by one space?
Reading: 1 kV
